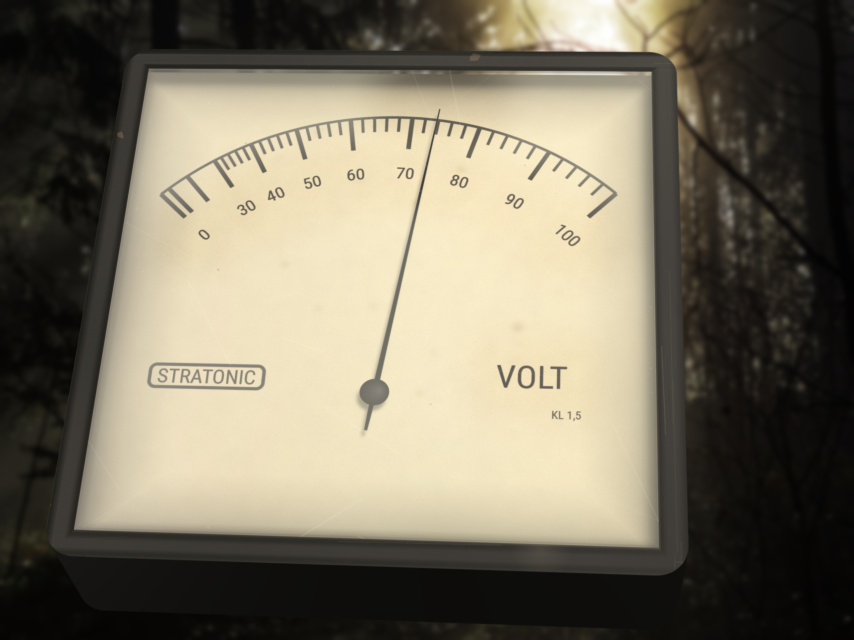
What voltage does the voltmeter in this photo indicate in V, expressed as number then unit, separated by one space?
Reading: 74 V
